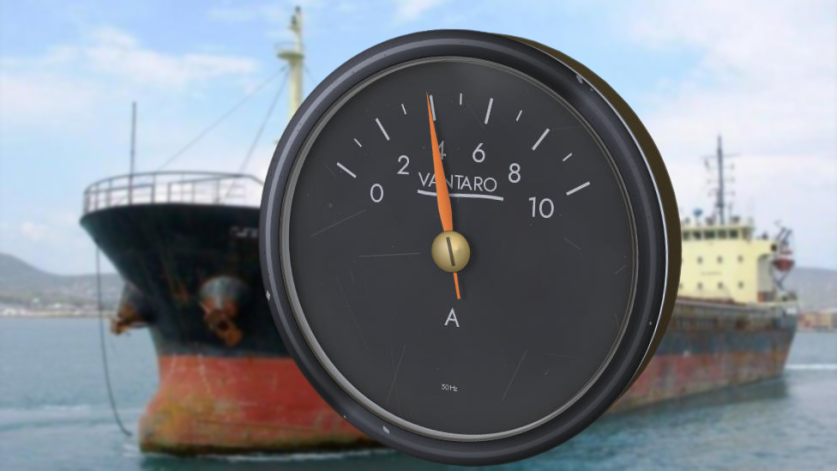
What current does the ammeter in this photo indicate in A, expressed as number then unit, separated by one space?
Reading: 4 A
